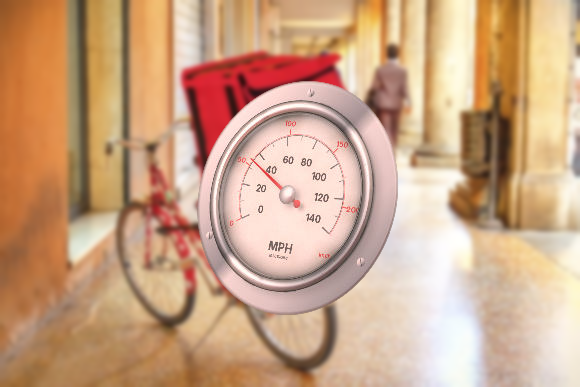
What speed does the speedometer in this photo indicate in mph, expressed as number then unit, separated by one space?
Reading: 35 mph
